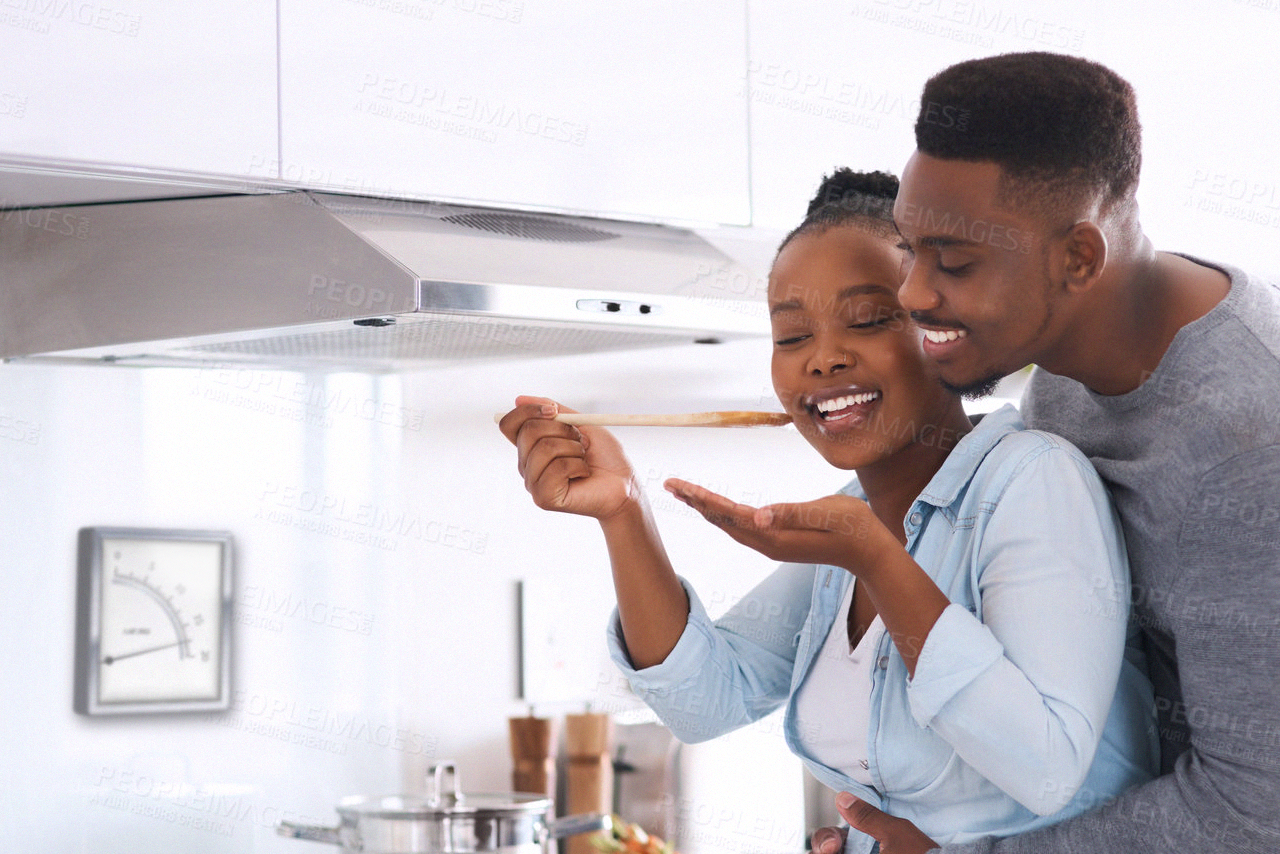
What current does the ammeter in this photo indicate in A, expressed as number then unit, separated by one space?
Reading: 17.5 A
